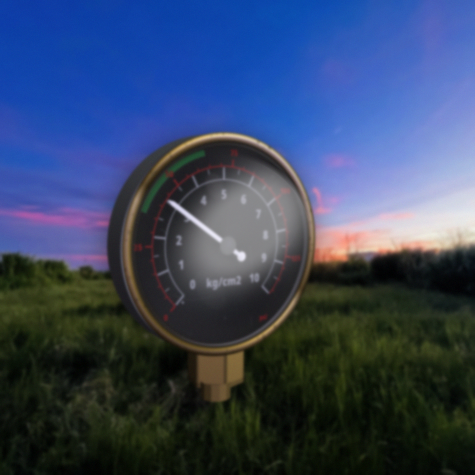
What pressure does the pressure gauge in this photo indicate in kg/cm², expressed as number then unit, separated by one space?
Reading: 3 kg/cm²
